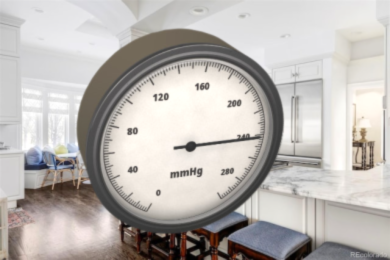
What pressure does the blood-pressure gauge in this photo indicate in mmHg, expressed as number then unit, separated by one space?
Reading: 240 mmHg
